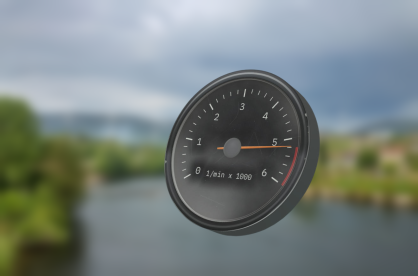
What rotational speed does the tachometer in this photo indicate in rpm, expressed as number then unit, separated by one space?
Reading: 5200 rpm
